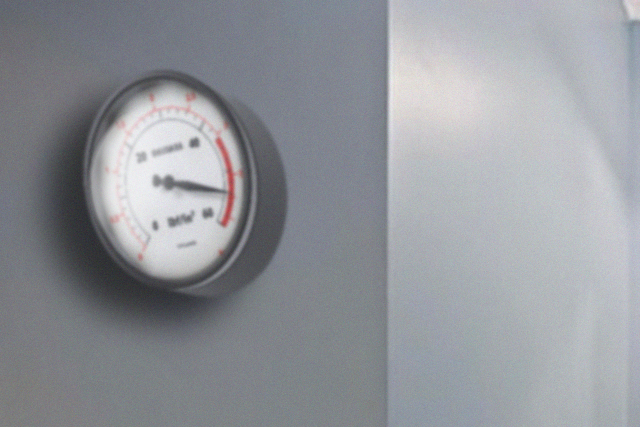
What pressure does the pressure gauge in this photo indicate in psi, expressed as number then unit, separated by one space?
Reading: 54 psi
